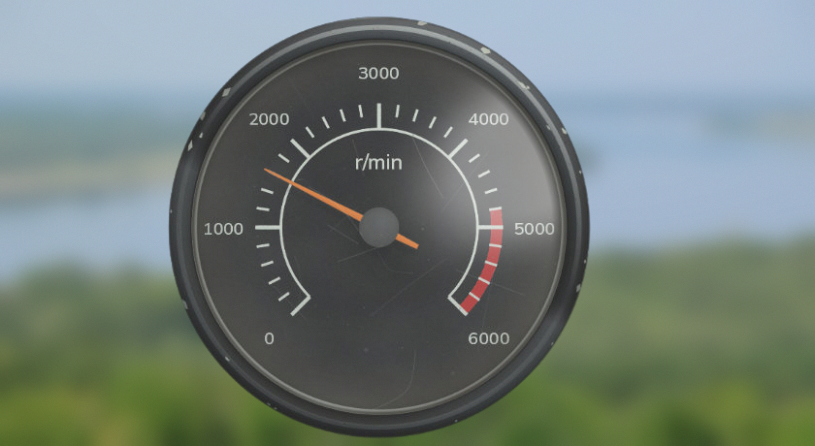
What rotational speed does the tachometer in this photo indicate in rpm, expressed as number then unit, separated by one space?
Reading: 1600 rpm
